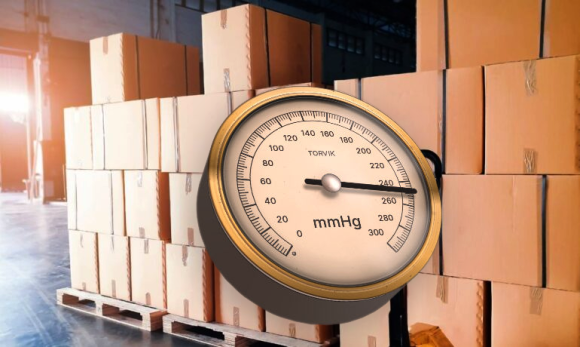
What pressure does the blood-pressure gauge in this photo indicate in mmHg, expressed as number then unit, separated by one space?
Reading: 250 mmHg
